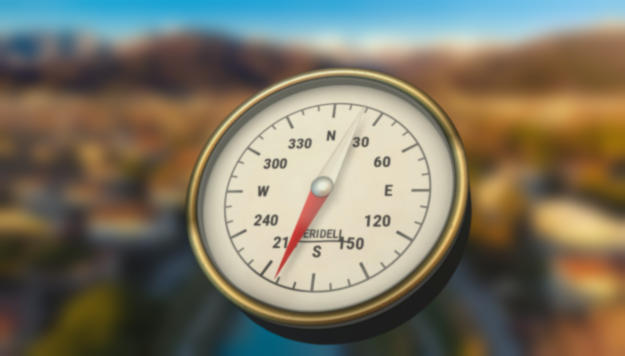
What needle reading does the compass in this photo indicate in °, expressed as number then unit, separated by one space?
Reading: 200 °
